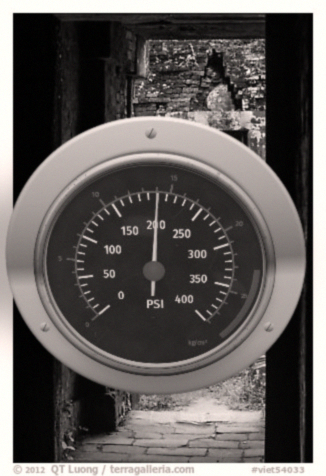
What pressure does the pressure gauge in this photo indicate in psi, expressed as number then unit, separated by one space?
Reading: 200 psi
